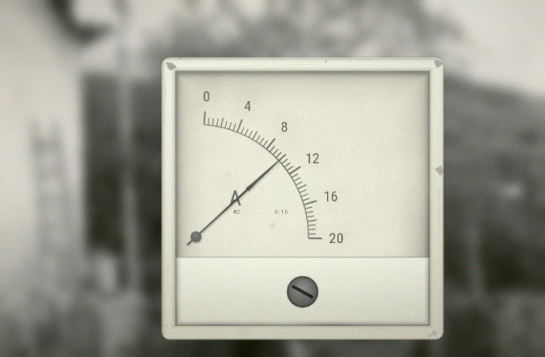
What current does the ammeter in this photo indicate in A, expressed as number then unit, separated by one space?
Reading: 10 A
